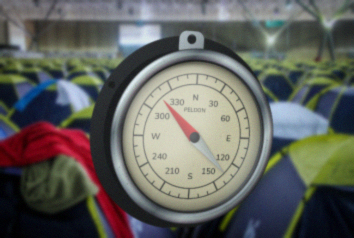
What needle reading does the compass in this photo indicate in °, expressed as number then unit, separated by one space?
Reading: 315 °
